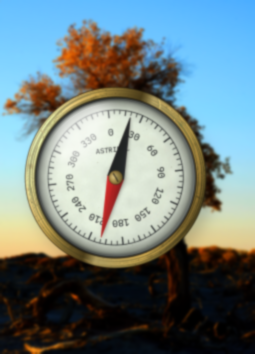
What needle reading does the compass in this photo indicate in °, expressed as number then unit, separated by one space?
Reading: 200 °
